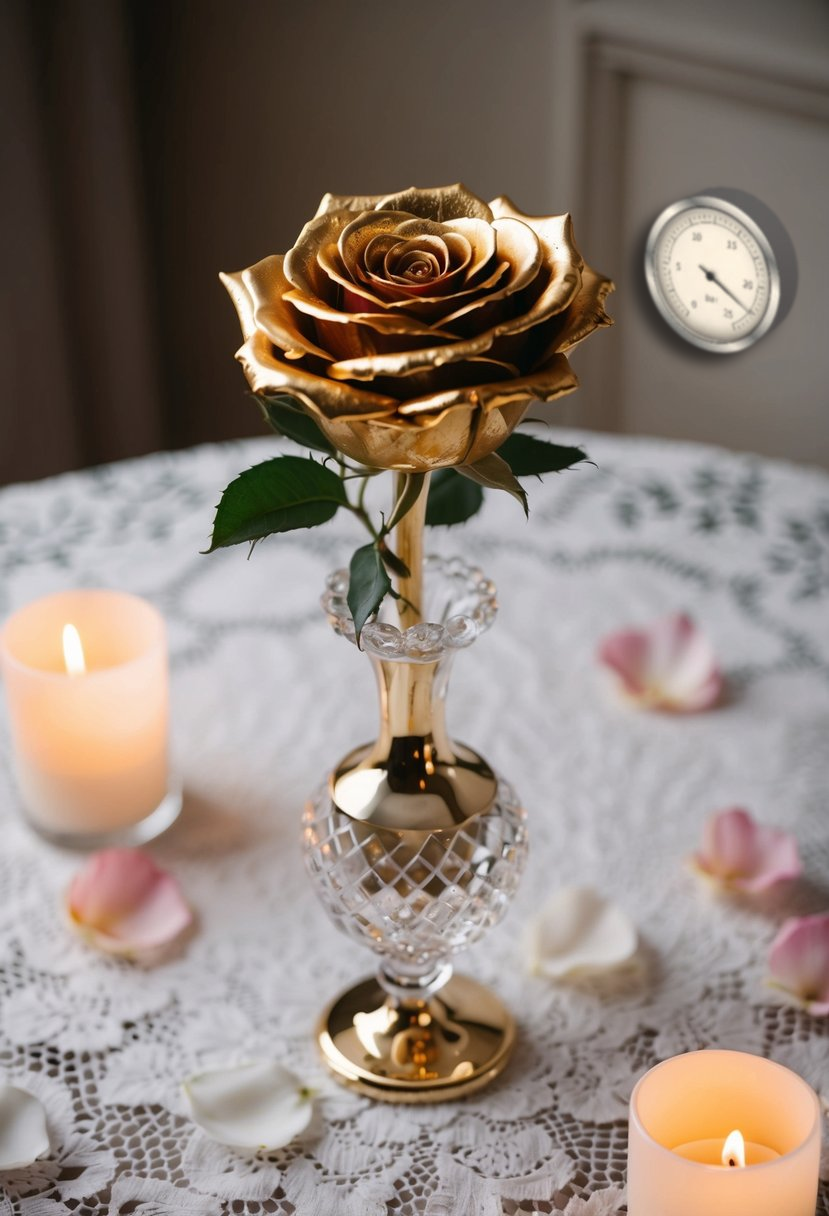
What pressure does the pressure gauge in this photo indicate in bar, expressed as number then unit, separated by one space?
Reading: 22.5 bar
